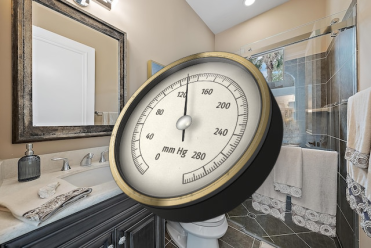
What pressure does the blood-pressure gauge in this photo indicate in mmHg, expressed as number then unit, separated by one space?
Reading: 130 mmHg
